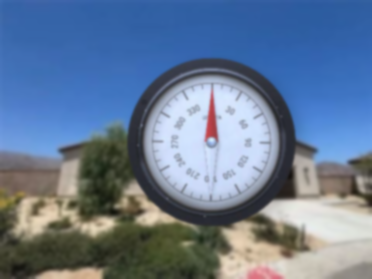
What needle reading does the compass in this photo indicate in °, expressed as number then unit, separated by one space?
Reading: 0 °
